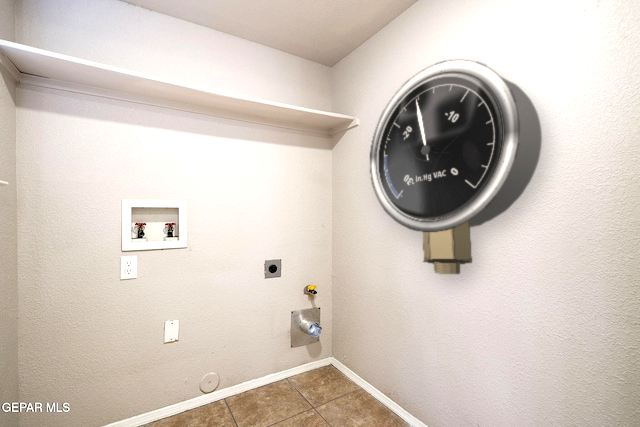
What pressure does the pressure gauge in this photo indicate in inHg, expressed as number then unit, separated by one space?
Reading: -16 inHg
